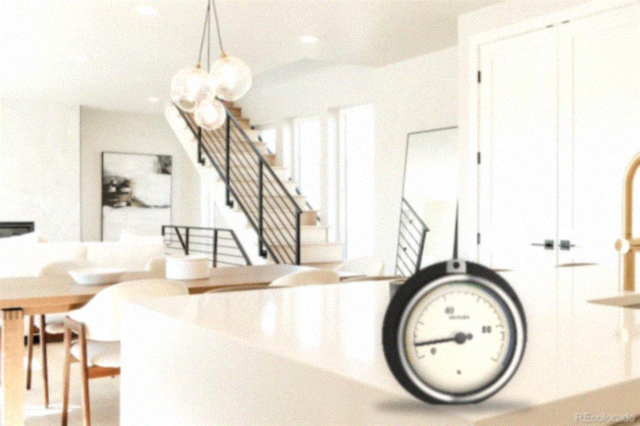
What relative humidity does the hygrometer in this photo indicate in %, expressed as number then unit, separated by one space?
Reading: 8 %
